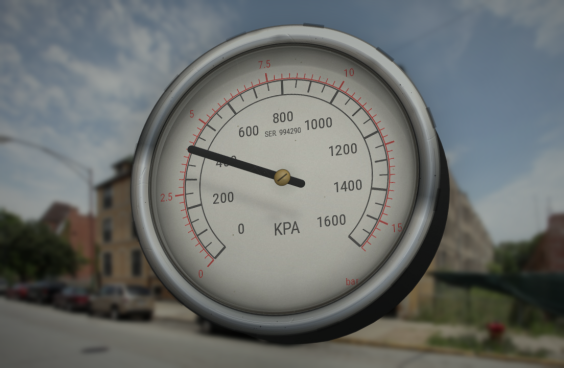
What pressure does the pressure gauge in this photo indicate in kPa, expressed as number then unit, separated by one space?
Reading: 400 kPa
